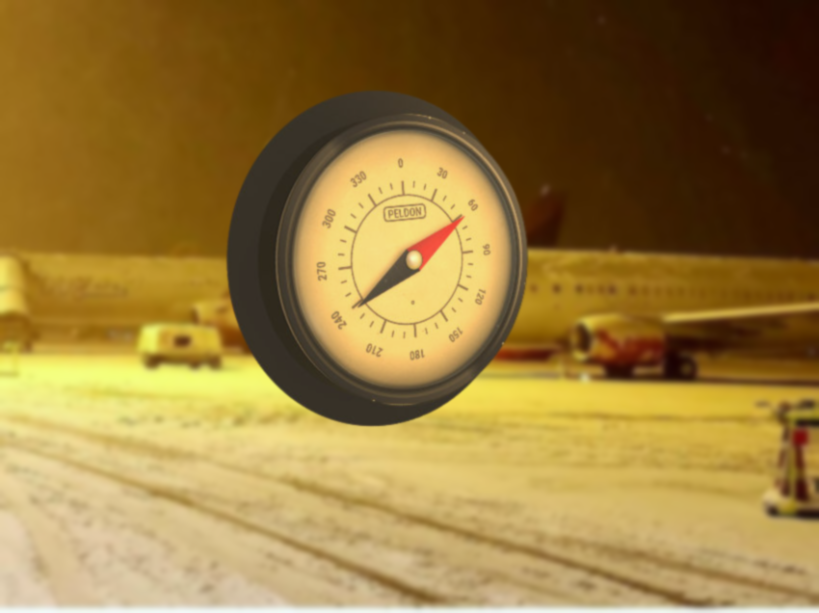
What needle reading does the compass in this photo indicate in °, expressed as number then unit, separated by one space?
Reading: 60 °
